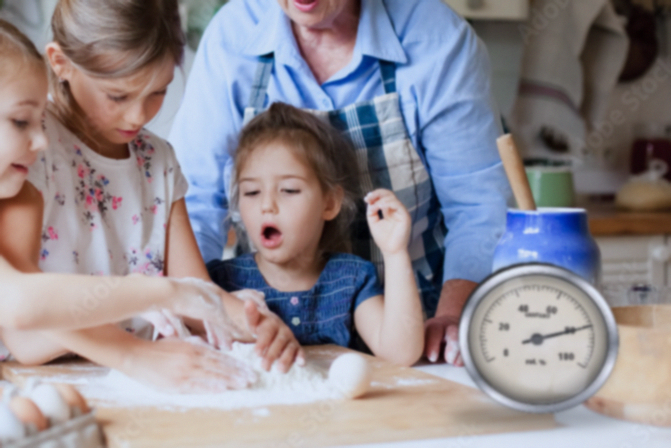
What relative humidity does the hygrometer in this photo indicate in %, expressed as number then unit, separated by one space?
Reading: 80 %
